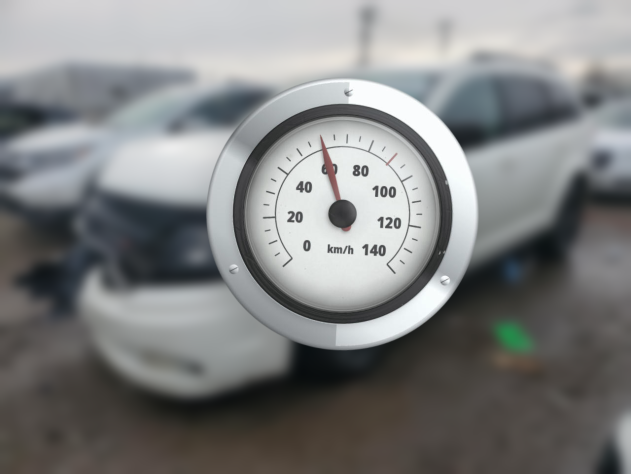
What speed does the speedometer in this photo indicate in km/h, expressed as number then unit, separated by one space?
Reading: 60 km/h
